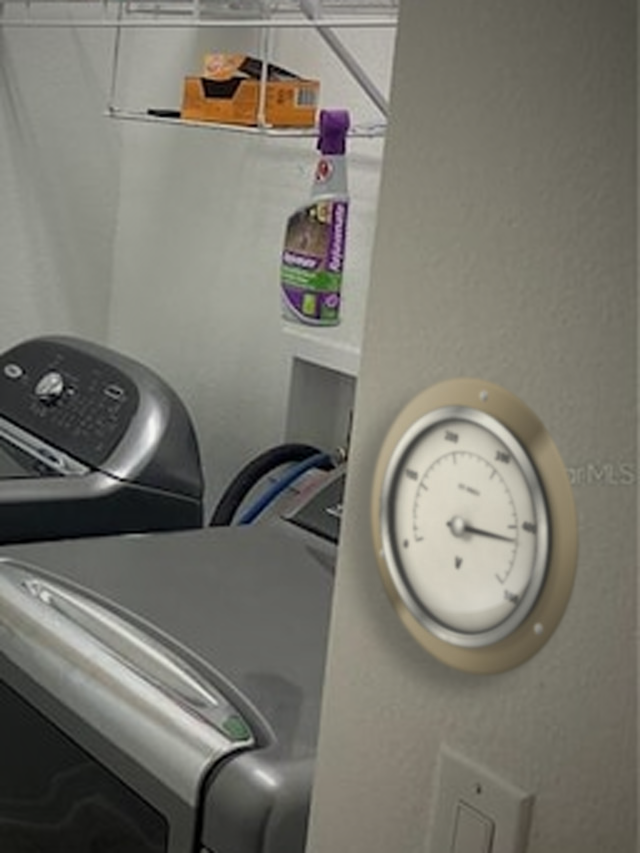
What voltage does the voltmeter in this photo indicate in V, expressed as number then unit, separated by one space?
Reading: 420 V
